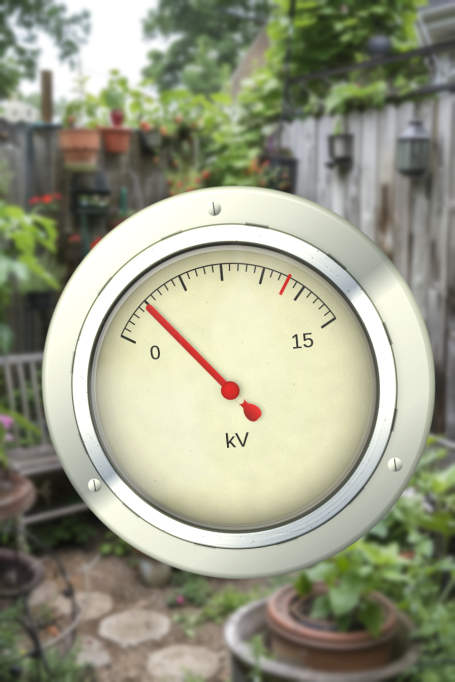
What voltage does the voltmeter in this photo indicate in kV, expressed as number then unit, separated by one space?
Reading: 2.5 kV
